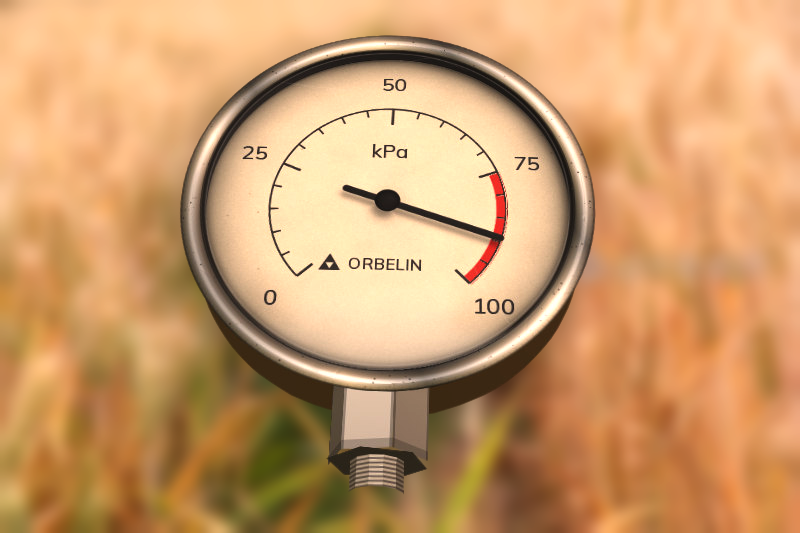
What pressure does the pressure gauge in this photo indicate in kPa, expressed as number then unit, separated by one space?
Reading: 90 kPa
